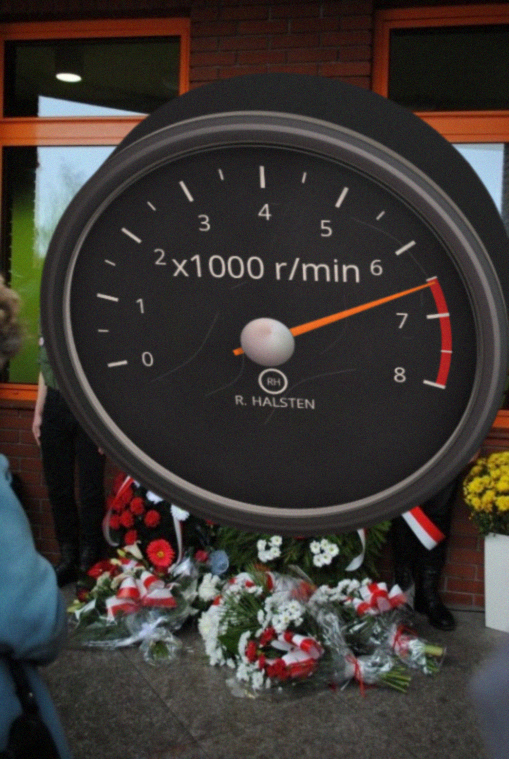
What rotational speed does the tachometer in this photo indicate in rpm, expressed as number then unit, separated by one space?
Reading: 6500 rpm
